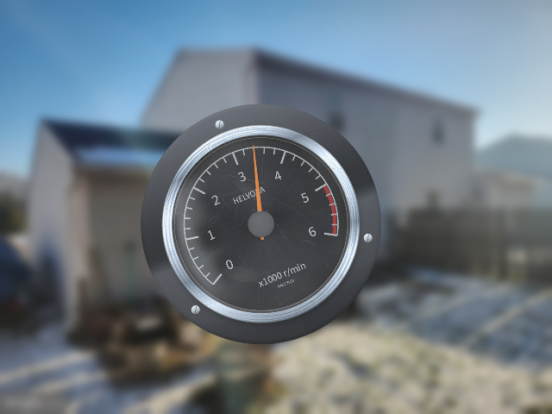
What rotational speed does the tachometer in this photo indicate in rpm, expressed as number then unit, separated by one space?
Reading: 3400 rpm
